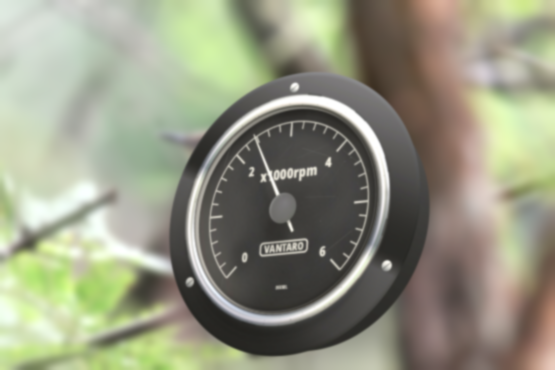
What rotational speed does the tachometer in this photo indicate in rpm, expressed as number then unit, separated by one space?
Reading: 2400 rpm
